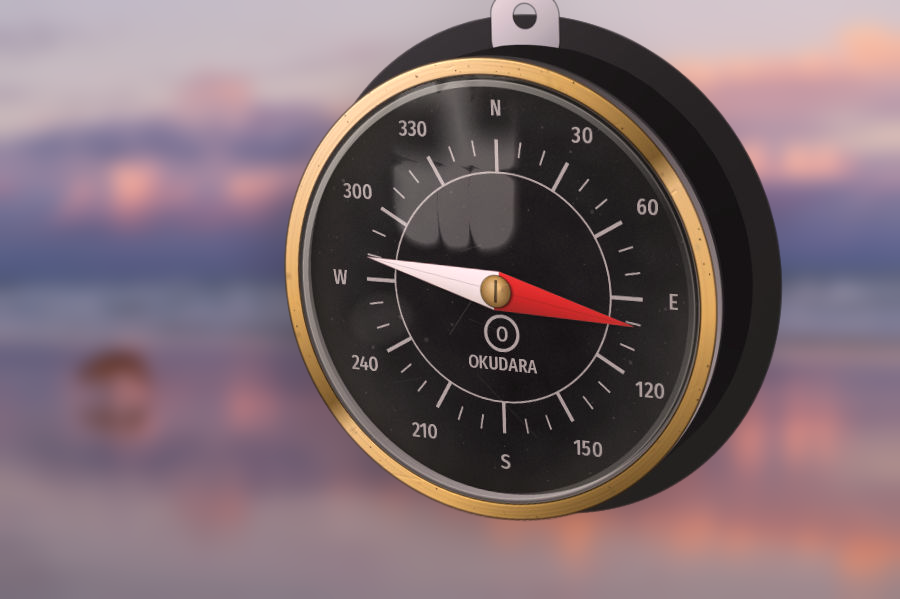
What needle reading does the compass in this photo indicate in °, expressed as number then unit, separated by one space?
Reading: 100 °
